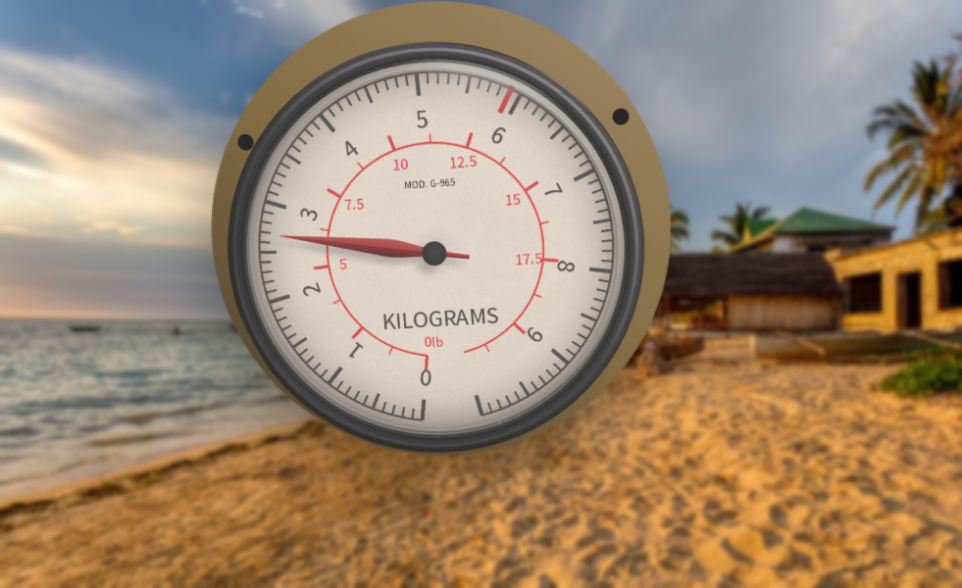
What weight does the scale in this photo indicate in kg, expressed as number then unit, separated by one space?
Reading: 2.7 kg
